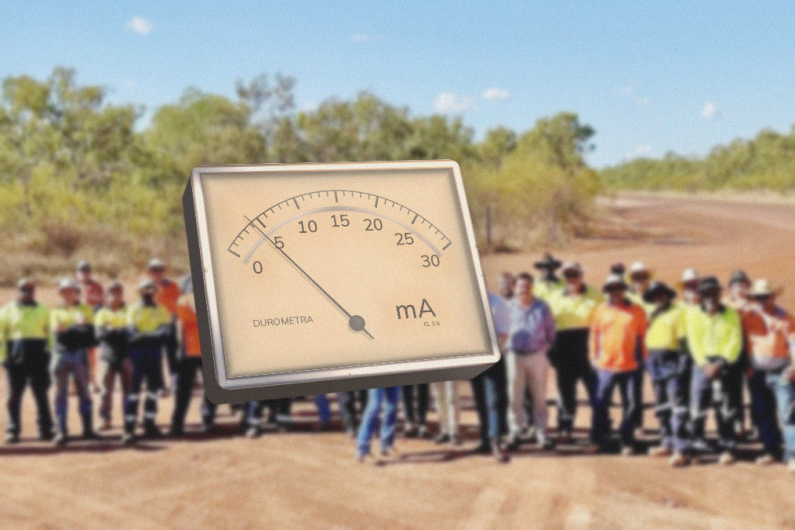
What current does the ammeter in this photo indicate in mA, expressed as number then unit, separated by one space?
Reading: 4 mA
